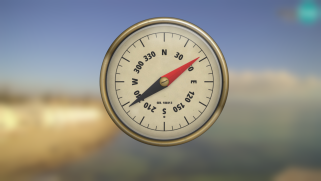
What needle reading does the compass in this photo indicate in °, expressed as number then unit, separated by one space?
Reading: 55 °
